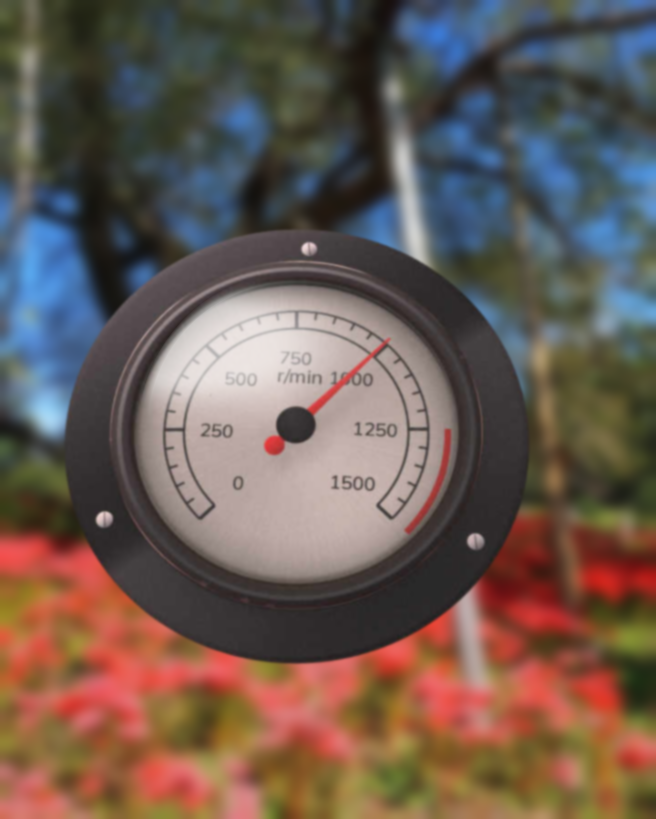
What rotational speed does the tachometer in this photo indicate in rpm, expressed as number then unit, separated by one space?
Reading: 1000 rpm
